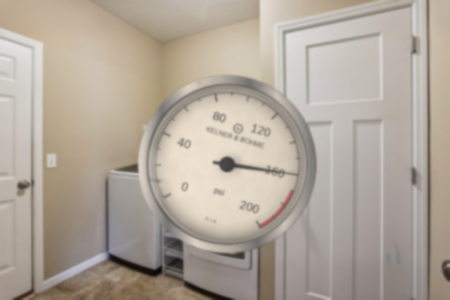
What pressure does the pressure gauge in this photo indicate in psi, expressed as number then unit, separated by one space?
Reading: 160 psi
